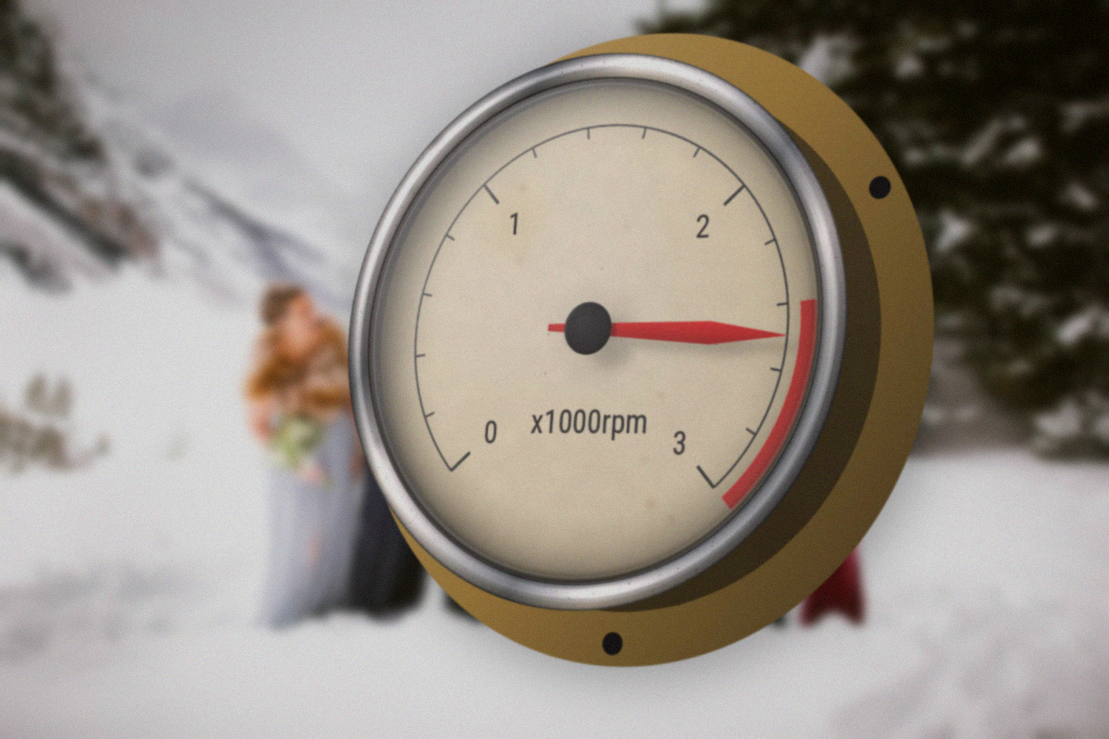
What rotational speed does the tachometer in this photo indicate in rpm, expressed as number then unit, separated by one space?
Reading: 2500 rpm
